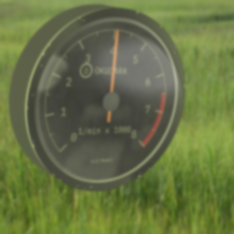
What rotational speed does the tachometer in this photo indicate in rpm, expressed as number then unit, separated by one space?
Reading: 4000 rpm
